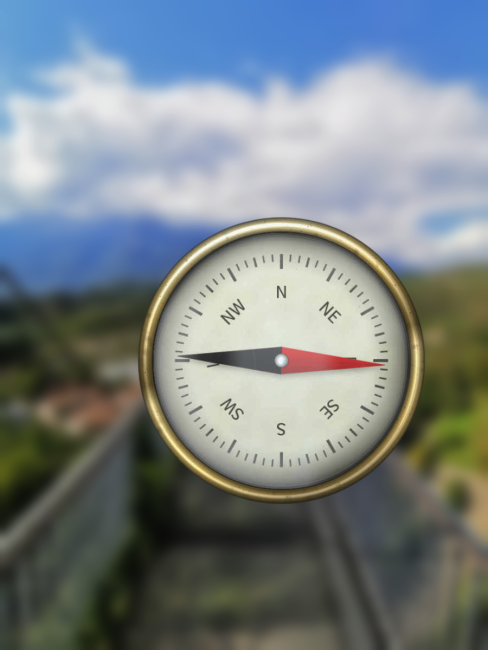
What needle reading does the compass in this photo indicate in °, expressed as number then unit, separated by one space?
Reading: 92.5 °
